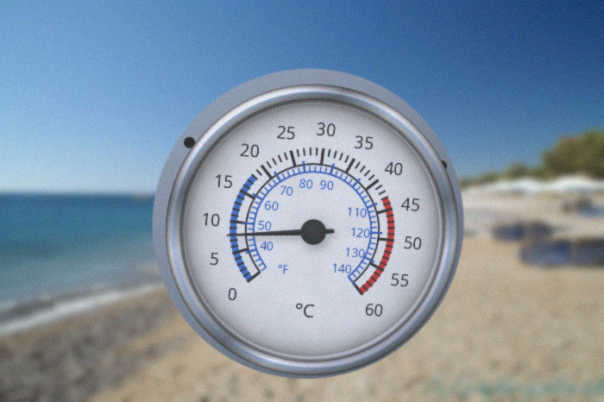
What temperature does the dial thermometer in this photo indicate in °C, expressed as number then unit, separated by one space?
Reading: 8 °C
